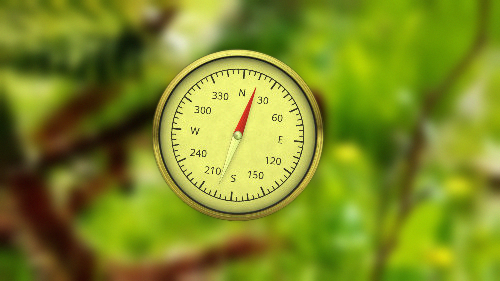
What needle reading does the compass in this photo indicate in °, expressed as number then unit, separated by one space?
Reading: 15 °
